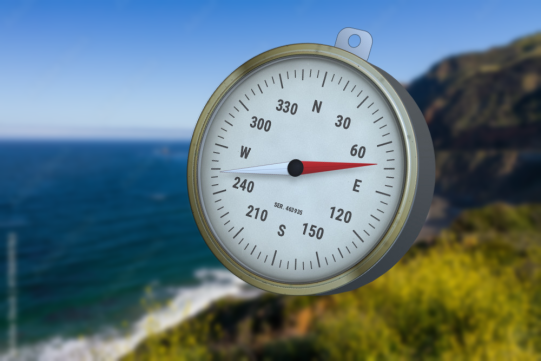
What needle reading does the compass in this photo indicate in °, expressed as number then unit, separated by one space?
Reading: 72.5 °
